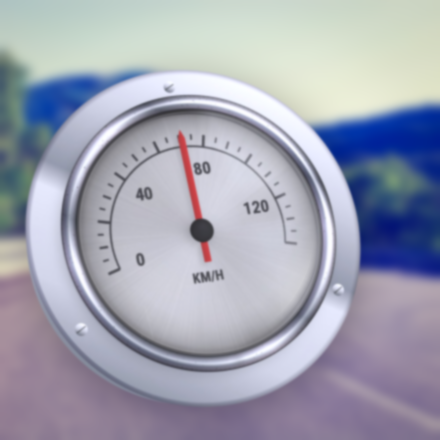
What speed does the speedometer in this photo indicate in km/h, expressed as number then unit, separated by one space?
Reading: 70 km/h
